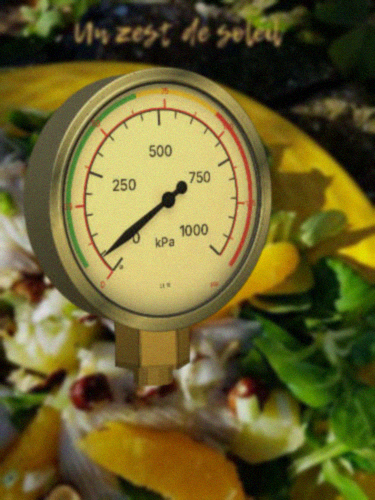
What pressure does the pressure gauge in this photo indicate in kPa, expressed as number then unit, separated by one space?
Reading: 50 kPa
